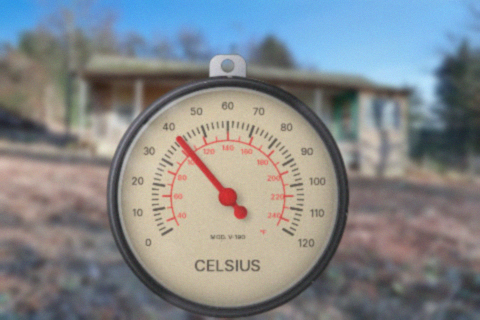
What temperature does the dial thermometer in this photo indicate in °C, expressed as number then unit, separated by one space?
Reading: 40 °C
